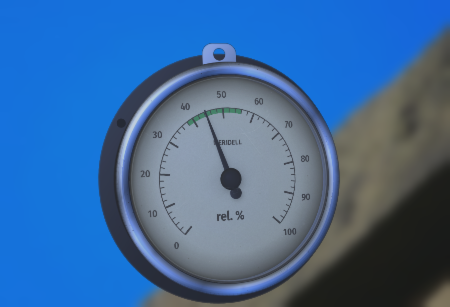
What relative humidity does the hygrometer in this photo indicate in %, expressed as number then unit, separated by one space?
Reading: 44 %
